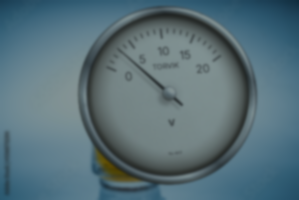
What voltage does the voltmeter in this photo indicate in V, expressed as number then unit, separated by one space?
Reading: 3 V
